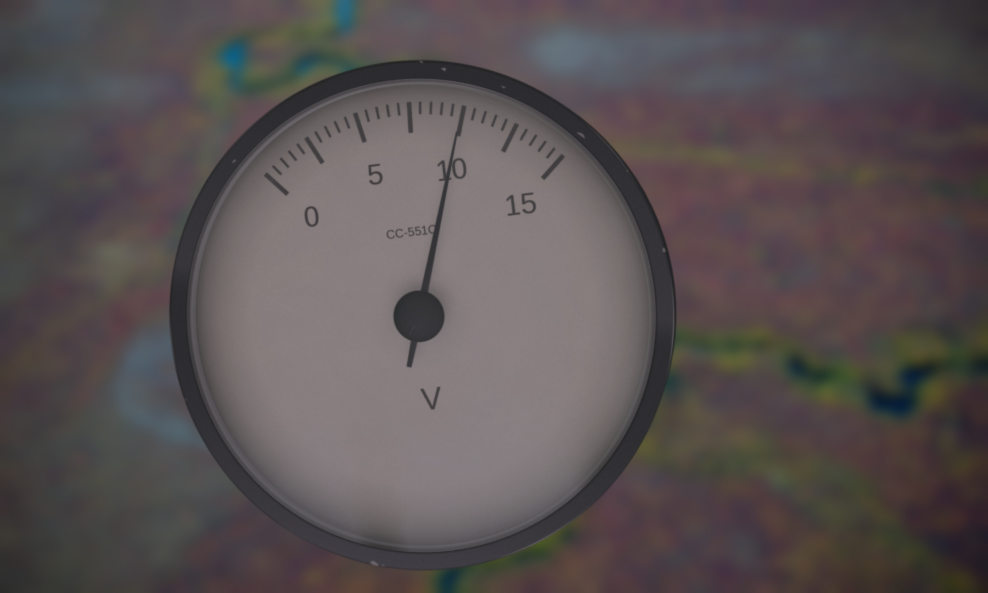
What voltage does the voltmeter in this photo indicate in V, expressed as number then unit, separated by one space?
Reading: 10 V
